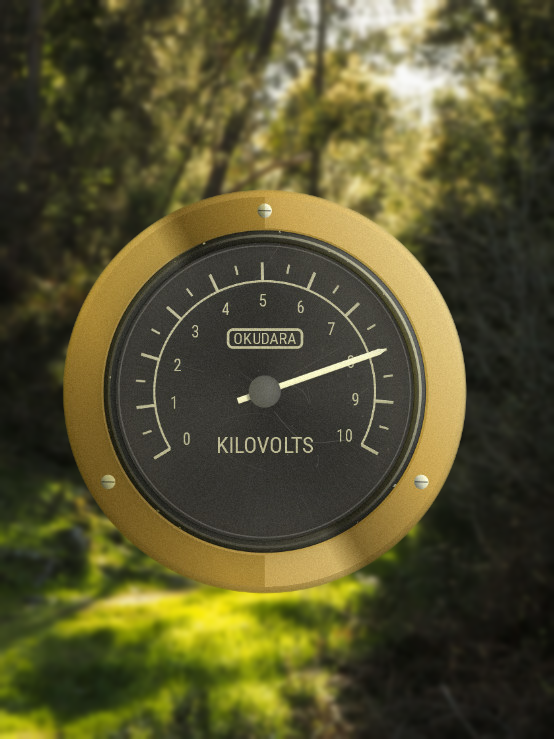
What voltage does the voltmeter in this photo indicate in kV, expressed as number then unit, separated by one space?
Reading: 8 kV
